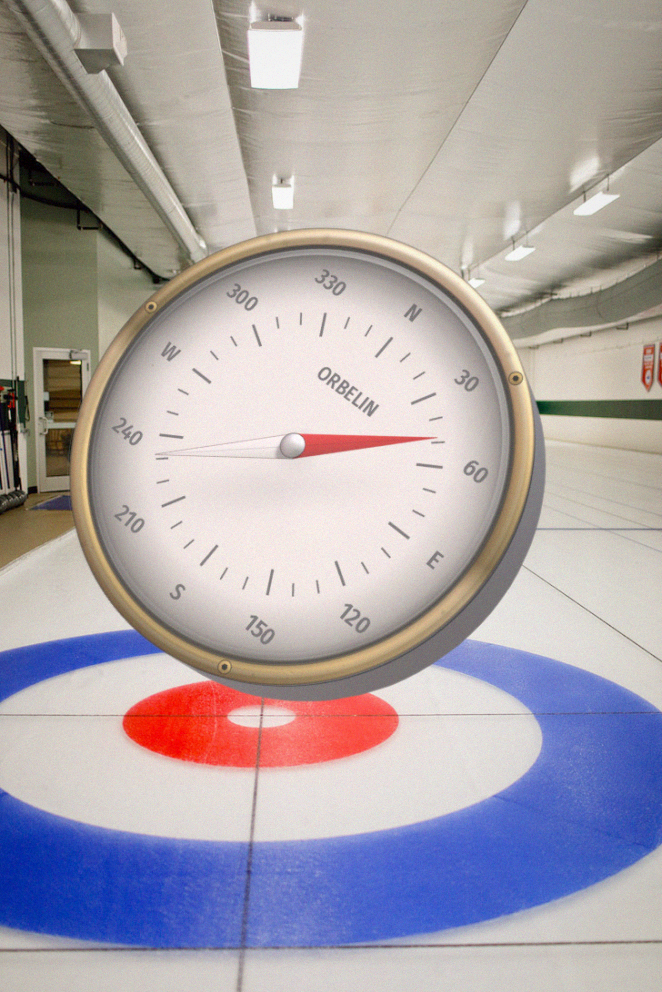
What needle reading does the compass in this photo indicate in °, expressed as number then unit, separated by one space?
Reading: 50 °
